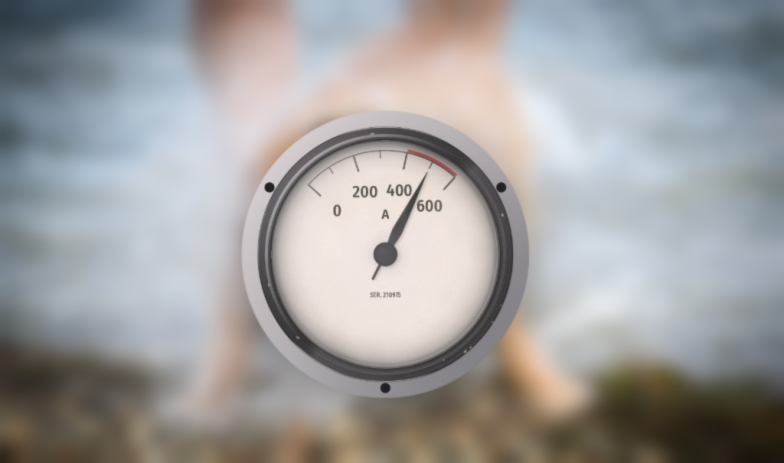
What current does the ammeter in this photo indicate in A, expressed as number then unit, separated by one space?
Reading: 500 A
